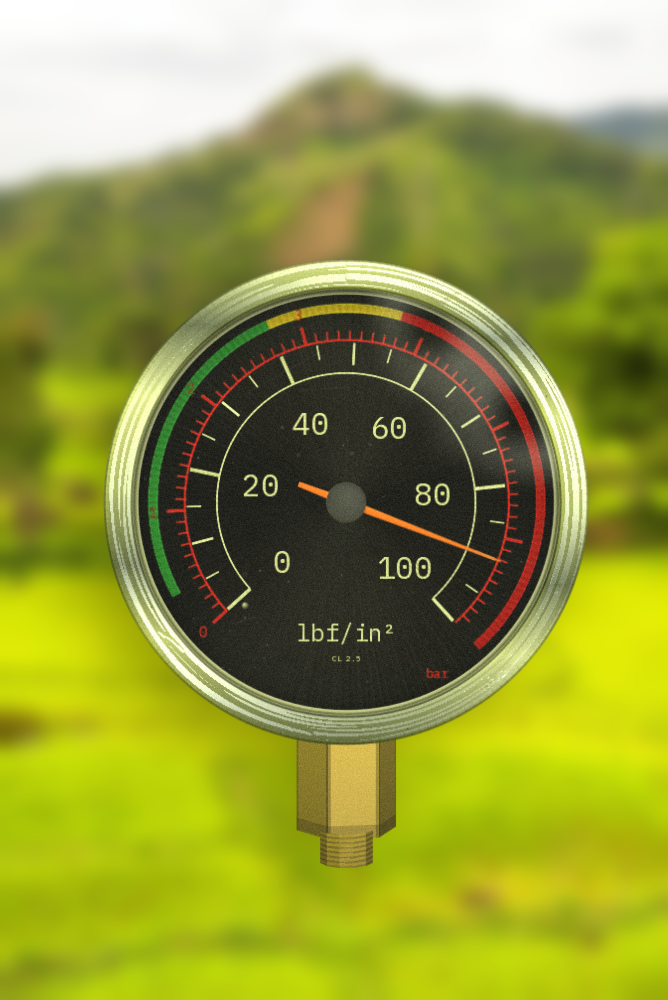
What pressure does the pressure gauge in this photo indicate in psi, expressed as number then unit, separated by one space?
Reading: 90 psi
